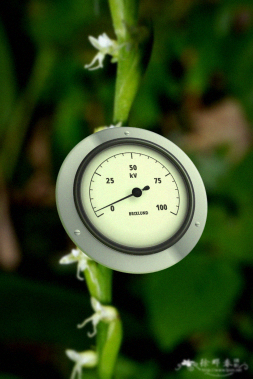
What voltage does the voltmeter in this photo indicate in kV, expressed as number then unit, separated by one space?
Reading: 2.5 kV
